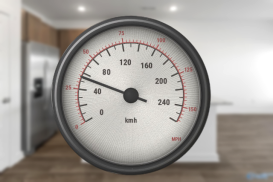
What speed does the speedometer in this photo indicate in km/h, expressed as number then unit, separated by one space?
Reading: 55 km/h
